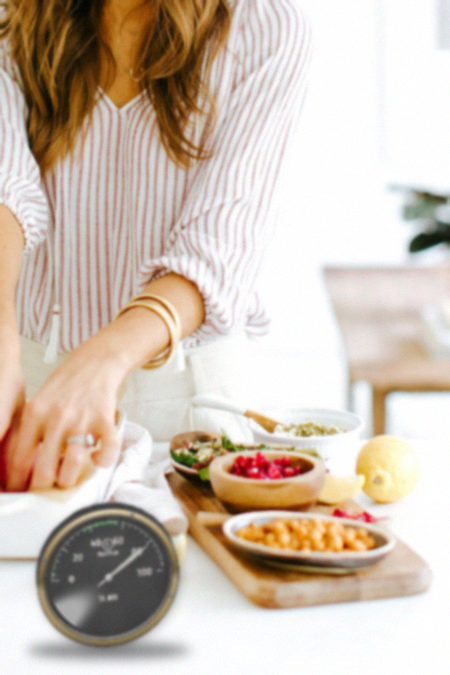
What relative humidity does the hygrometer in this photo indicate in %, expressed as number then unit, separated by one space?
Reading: 80 %
